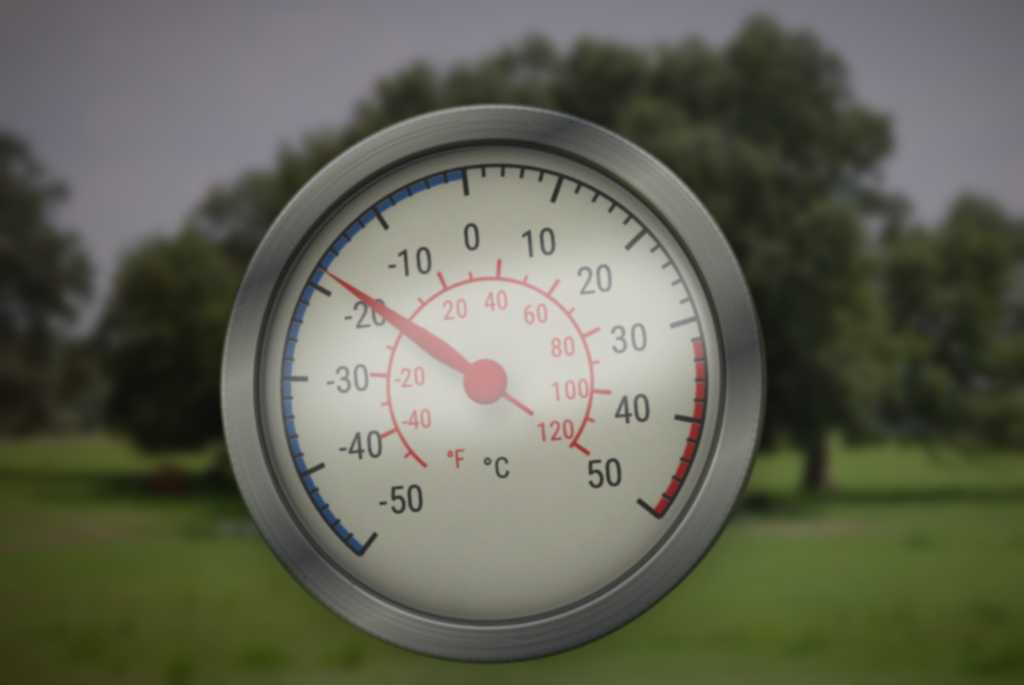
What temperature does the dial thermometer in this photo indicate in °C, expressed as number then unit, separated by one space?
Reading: -18 °C
